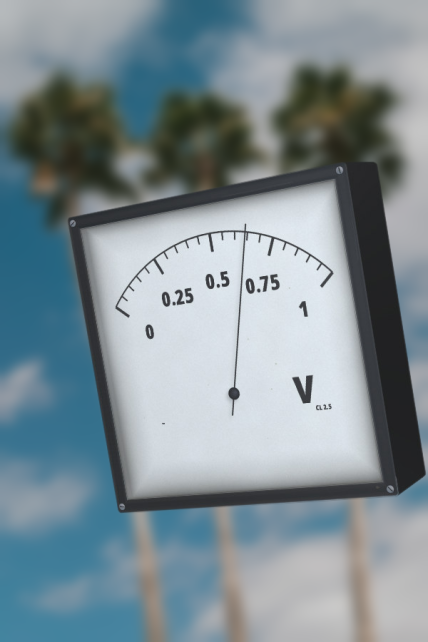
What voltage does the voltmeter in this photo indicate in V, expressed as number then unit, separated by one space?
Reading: 0.65 V
